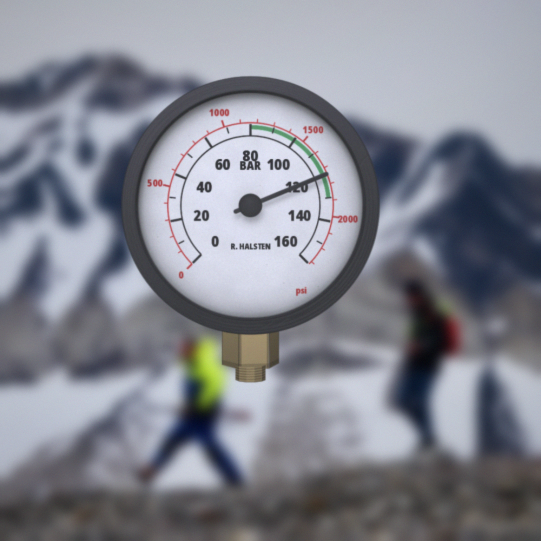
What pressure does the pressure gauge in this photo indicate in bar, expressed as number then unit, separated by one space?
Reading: 120 bar
